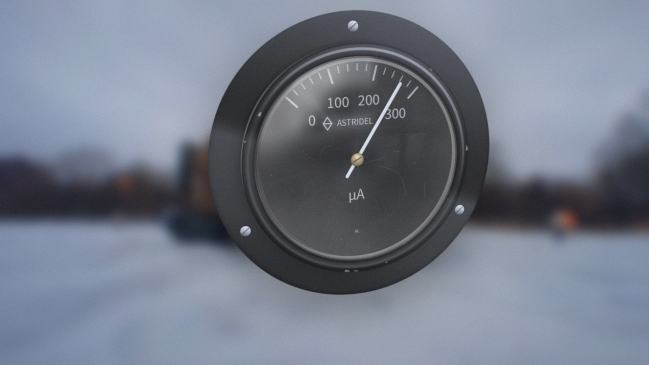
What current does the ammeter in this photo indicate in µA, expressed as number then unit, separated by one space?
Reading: 260 µA
